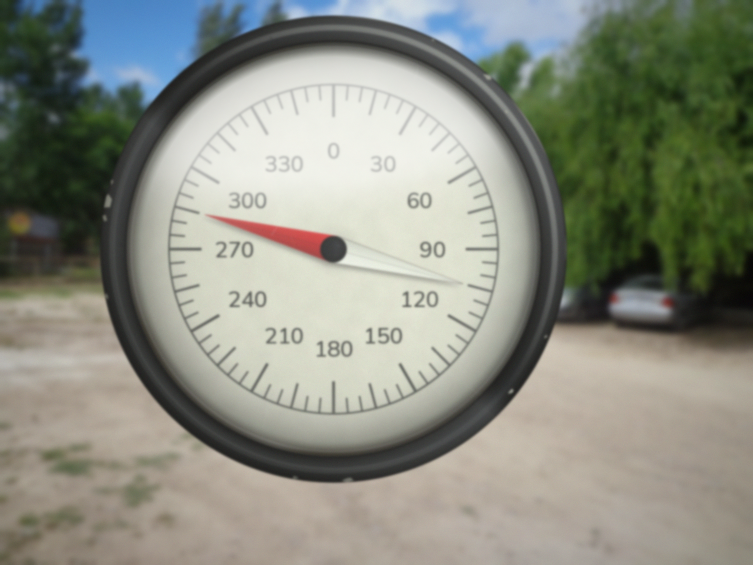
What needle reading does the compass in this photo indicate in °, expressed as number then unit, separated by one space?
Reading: 285 °
